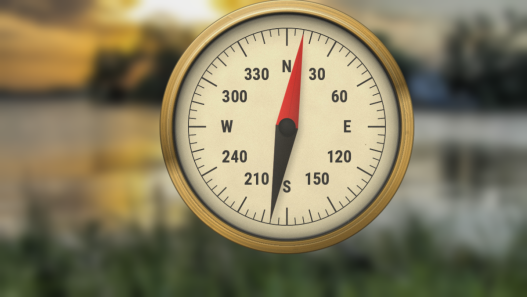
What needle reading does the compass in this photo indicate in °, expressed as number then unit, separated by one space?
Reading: 10 °
